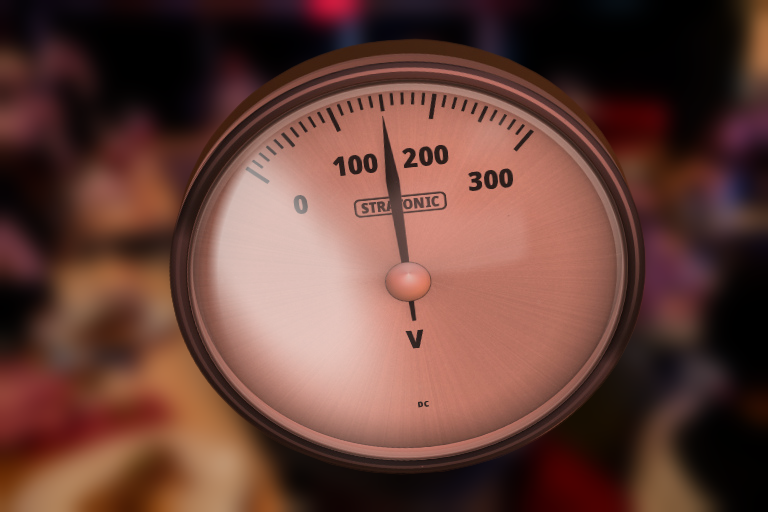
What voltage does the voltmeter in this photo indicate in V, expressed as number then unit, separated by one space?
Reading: 150 V
